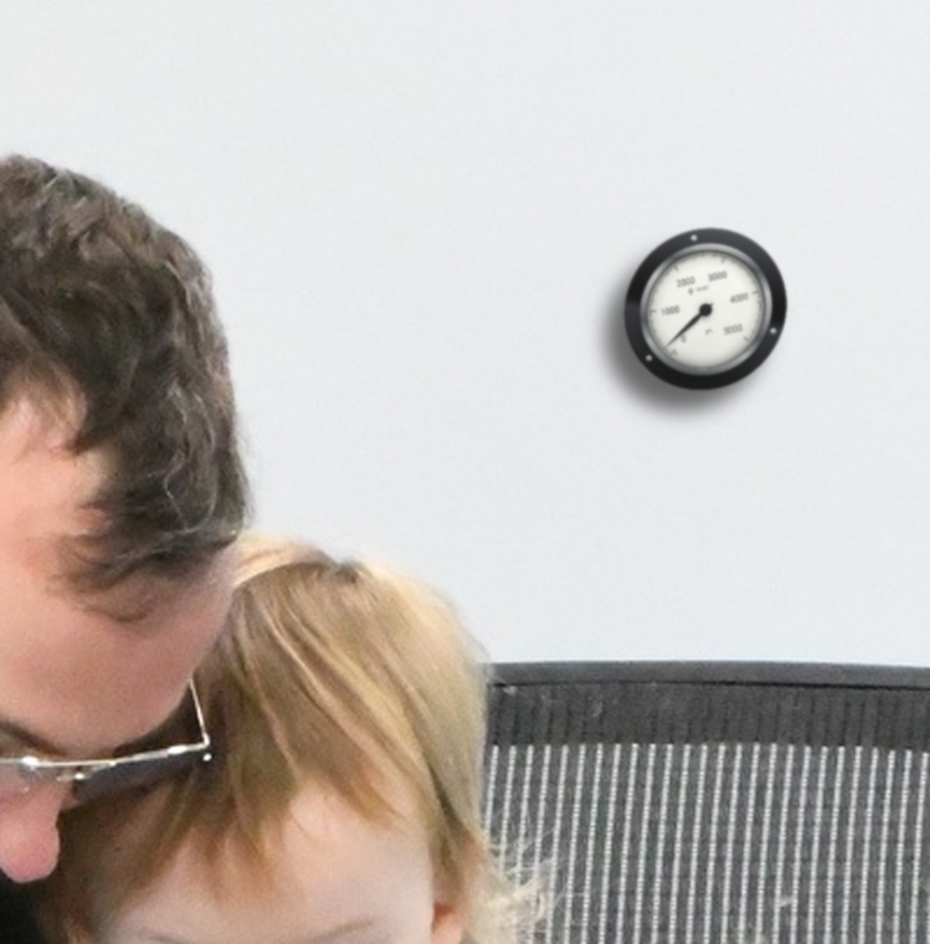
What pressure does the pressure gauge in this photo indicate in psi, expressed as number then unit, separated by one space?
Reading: 200 psi
